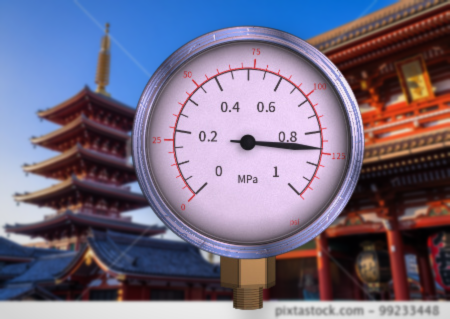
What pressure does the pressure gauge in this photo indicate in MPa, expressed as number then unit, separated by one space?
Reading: 0.85 MPa
